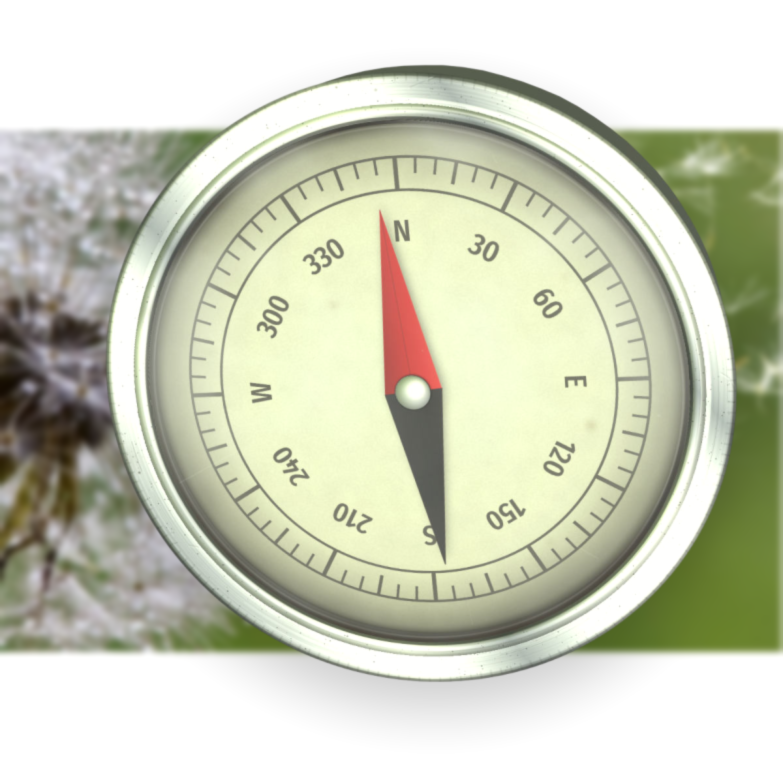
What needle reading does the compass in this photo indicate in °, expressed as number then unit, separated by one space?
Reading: 355 °
